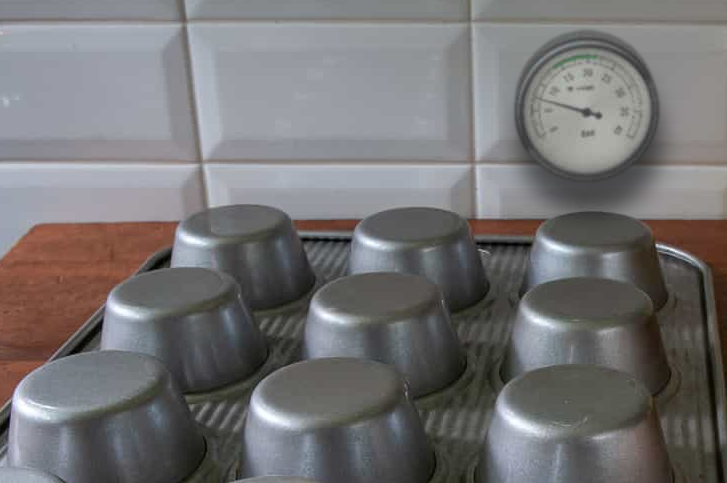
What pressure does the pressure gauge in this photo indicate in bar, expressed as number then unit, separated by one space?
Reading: 7.5 bar
